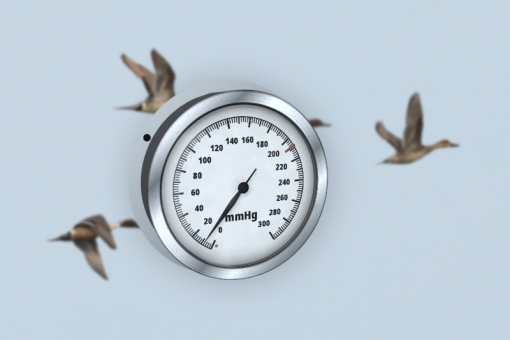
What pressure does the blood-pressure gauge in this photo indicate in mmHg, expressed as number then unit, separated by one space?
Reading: 10 mmHg
